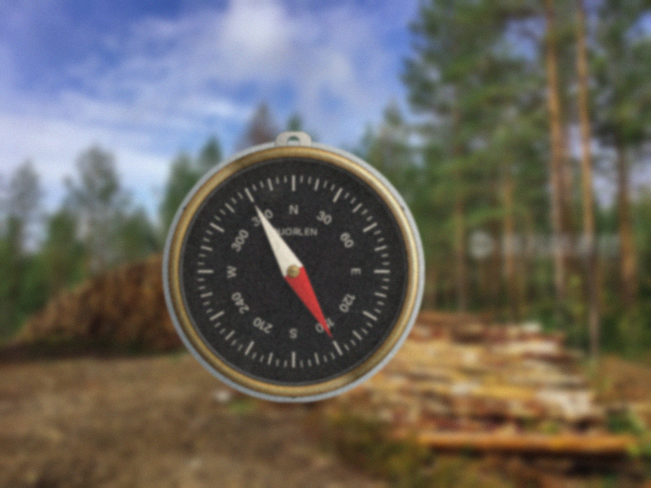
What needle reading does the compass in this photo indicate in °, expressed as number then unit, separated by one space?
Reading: 150 °
